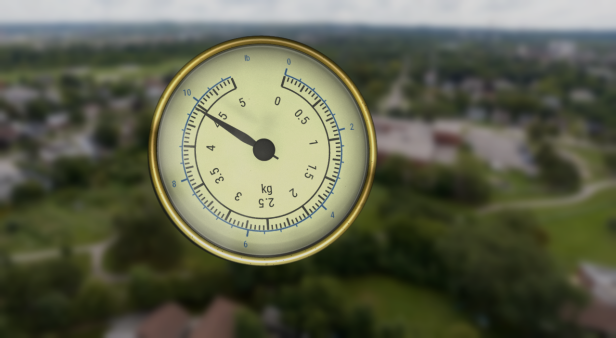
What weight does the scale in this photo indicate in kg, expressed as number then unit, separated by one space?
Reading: 4.45 kg
